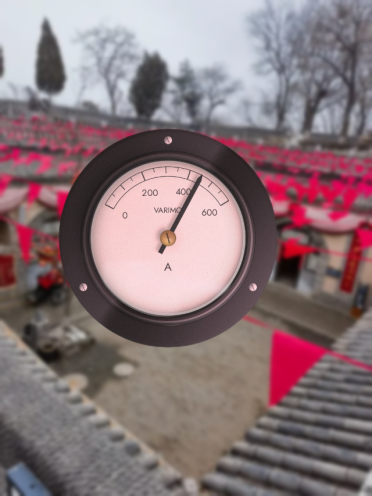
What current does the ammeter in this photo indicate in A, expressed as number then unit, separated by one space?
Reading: 450 A
